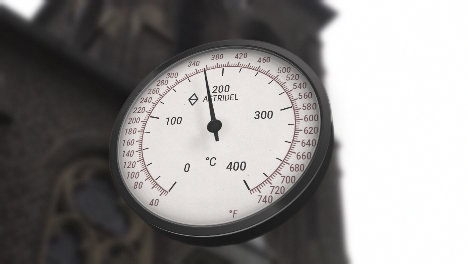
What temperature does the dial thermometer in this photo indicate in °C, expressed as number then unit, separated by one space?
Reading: 180 °C
